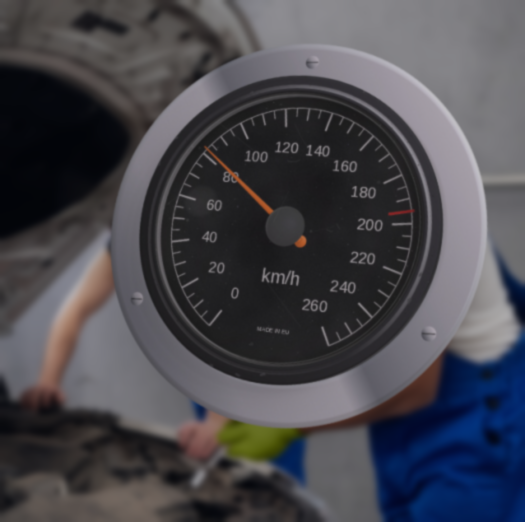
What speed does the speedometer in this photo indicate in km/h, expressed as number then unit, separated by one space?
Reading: 82.5 km/h
